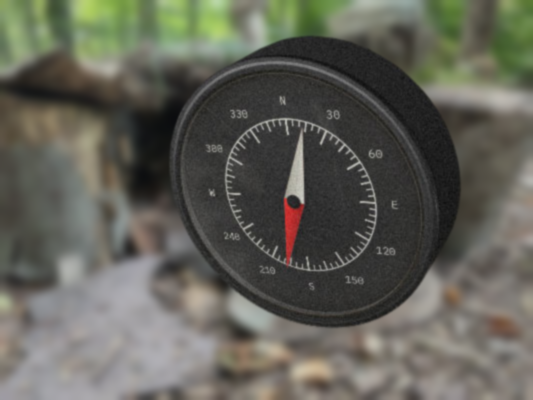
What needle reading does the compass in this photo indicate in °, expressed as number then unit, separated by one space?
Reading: 195 °
